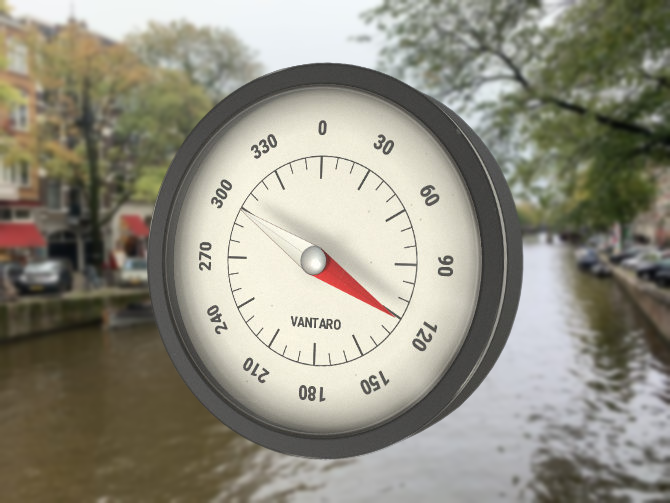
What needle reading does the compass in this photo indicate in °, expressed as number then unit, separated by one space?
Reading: 120 °
